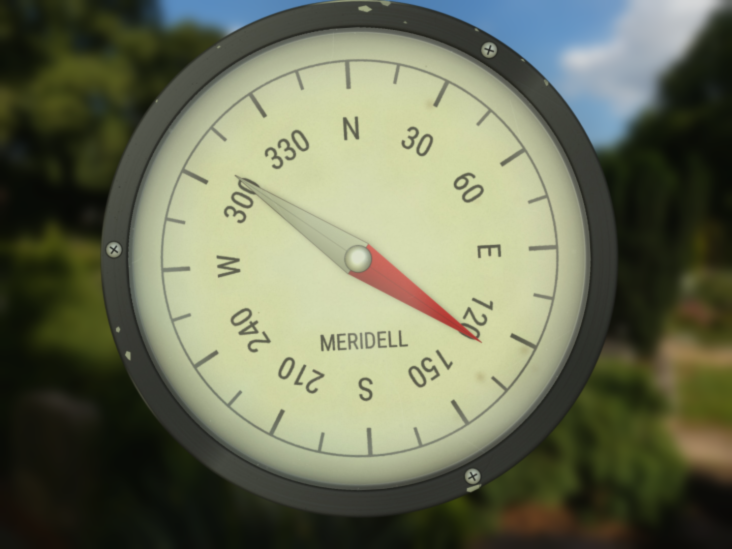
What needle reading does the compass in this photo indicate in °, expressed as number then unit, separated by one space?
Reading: 127.5 °
